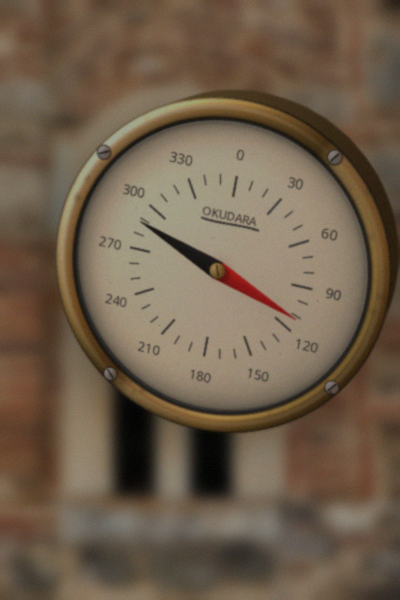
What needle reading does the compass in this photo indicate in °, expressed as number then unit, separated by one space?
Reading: 110 °
